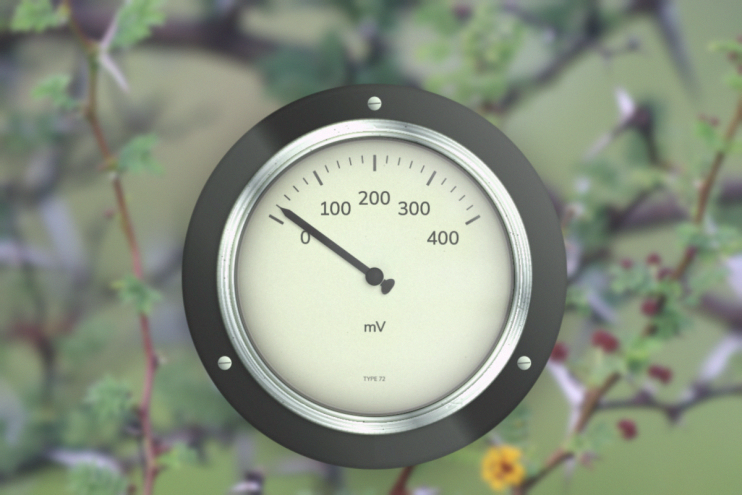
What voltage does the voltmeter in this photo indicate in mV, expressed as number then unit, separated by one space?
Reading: 20 mV
